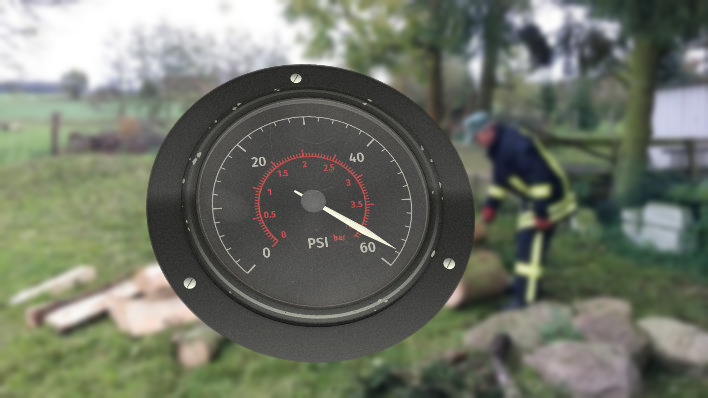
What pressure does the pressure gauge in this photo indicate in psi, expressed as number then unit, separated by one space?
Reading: 58 psi
